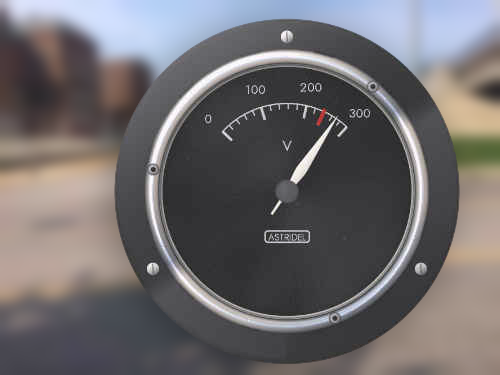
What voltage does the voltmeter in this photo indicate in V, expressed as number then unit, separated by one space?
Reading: 270 V
